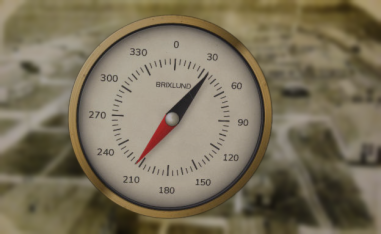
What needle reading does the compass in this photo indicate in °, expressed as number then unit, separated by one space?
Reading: 215 °
